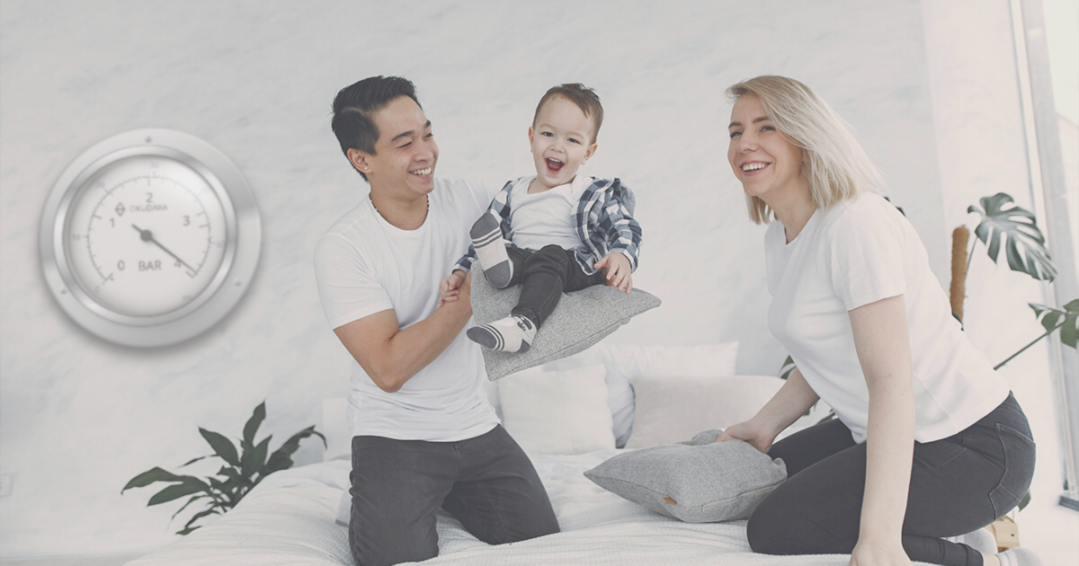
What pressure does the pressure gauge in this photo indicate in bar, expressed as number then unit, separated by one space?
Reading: 3.9 bar
